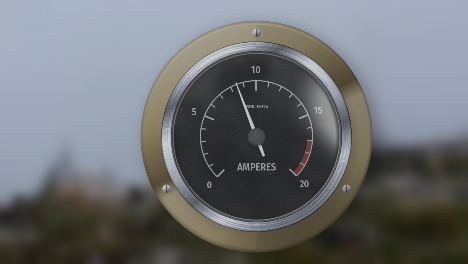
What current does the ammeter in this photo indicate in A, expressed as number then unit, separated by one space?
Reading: 8.5 A
